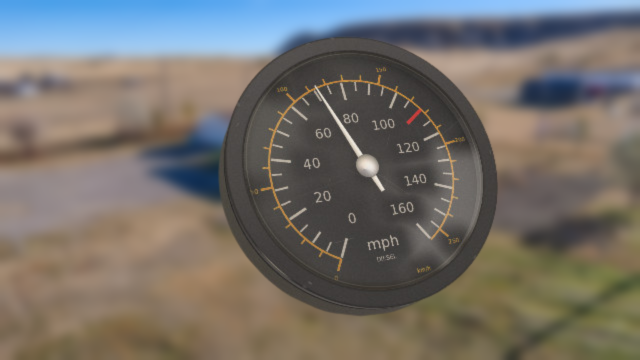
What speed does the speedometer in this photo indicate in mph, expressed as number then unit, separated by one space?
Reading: 70 mph
